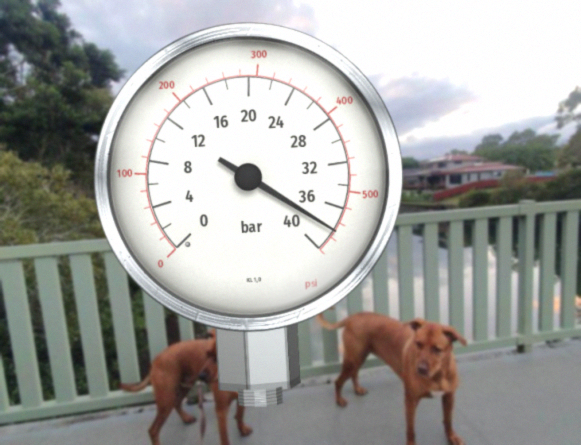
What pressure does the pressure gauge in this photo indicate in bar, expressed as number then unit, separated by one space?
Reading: 38 bar
